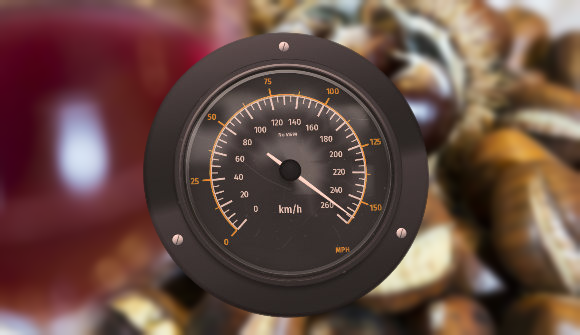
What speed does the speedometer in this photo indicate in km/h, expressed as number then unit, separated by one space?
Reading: 255 km/h
